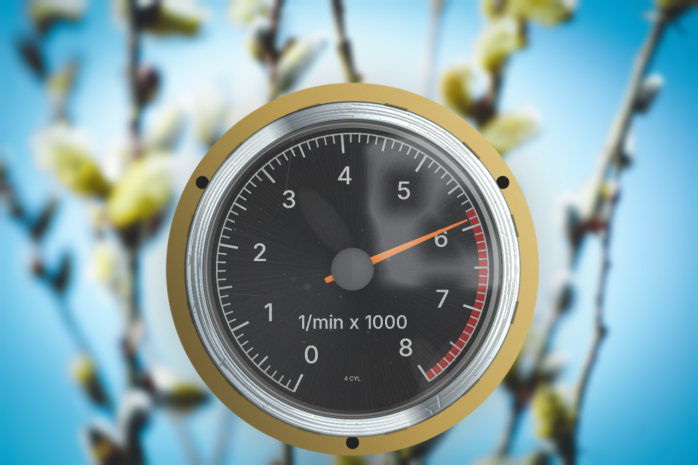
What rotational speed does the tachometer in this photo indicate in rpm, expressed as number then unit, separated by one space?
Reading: 5900 rpm
